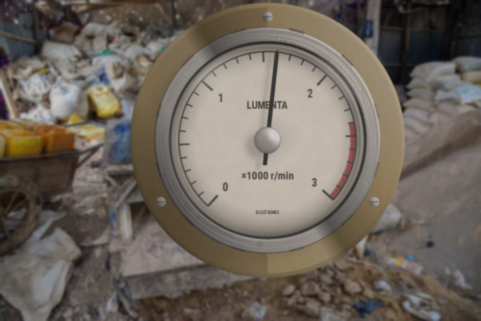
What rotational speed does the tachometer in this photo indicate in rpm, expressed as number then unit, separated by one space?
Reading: 1600 rpm
